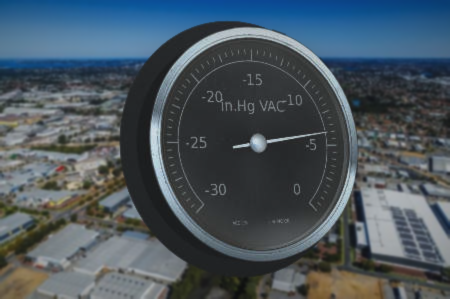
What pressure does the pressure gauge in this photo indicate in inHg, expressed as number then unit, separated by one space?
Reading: -6 inHg
